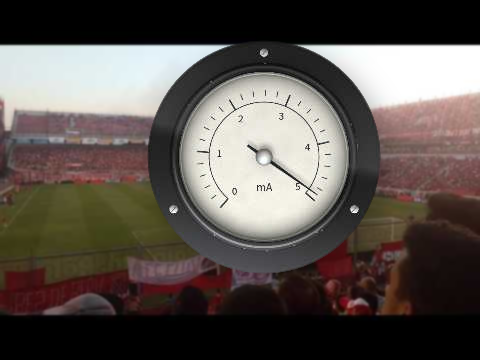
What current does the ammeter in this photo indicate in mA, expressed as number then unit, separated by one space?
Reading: 4.9 mA
